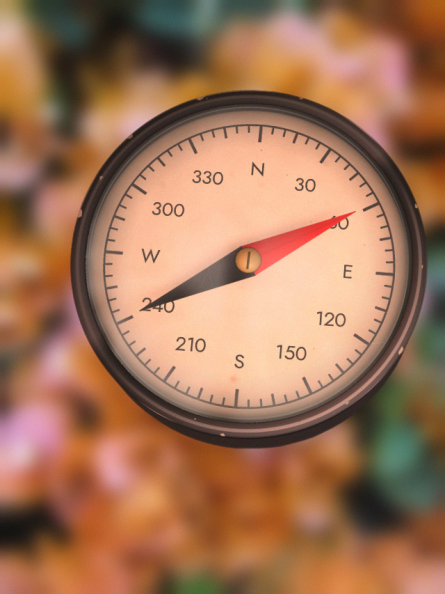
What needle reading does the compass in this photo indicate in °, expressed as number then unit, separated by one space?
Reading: 60 °
